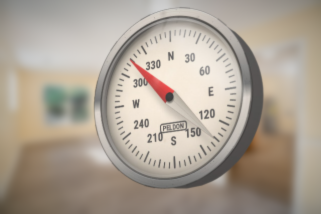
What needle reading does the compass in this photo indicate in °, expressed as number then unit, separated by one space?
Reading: 315 °
